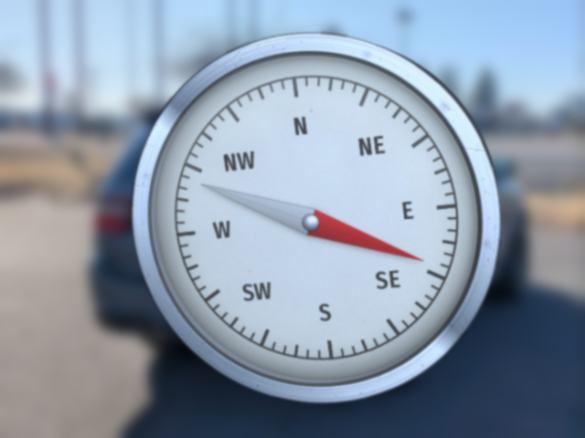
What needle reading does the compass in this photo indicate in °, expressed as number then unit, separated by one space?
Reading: 115 °
